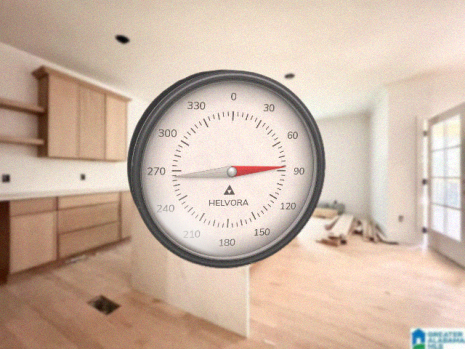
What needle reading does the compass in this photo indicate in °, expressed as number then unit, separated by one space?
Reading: 85 °
